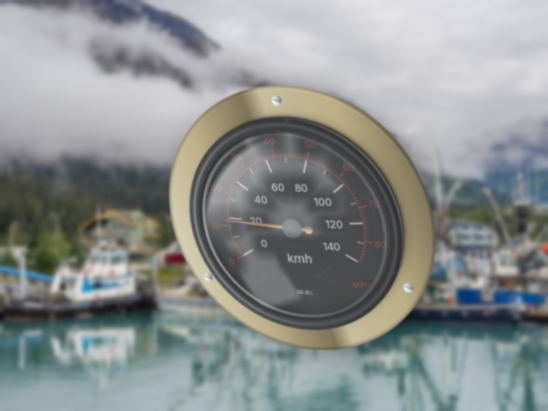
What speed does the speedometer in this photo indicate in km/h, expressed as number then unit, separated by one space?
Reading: 20 km/h
